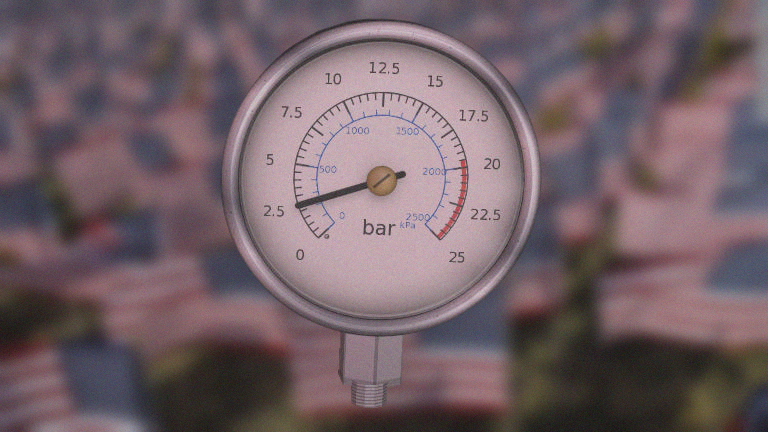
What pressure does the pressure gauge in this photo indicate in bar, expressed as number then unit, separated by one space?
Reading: 2.5 bar
